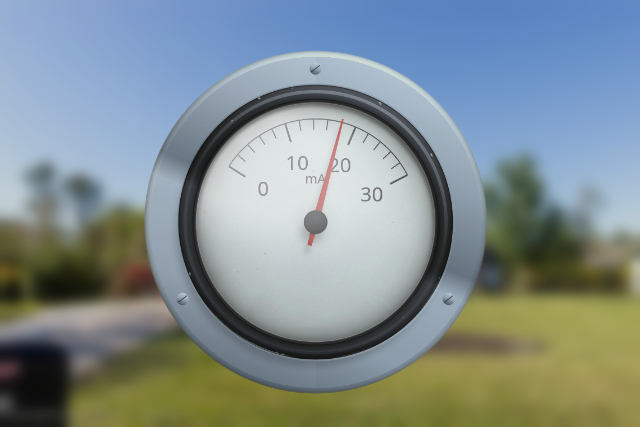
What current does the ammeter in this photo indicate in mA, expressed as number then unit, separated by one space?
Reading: 18 mA
